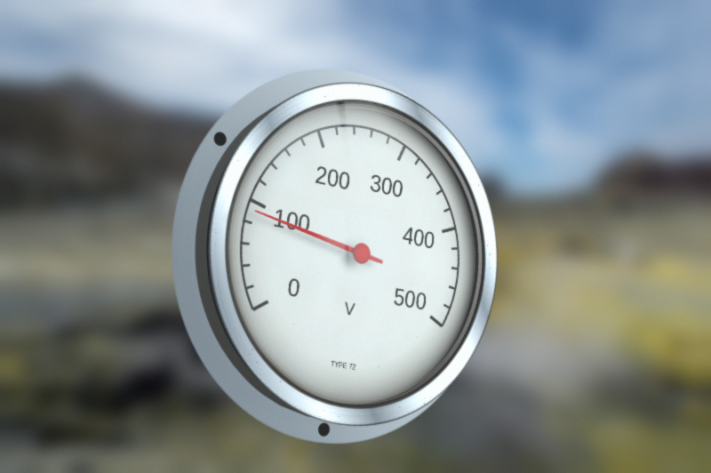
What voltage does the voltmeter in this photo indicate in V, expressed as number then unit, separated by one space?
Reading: 90 V
